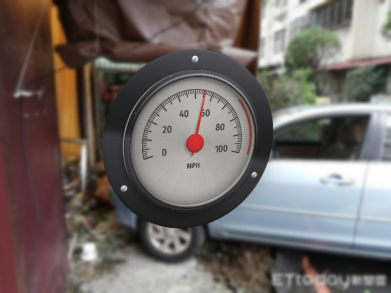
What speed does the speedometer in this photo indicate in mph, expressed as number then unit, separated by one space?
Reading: 55 mph
